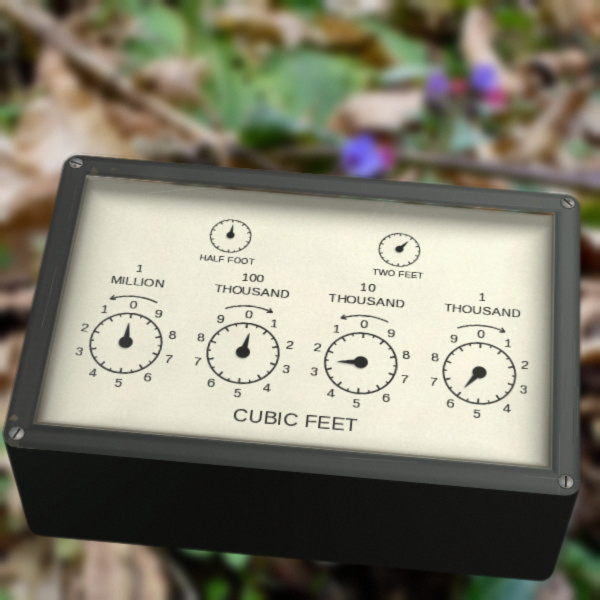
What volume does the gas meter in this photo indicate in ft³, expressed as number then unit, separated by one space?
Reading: 2600 ft³
